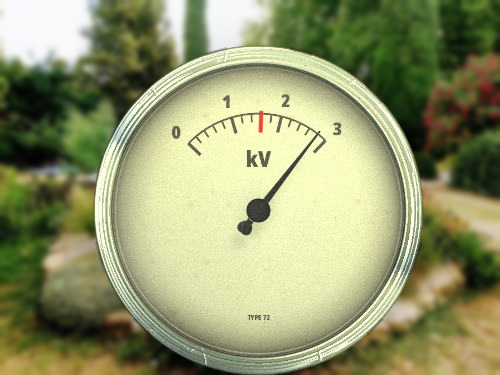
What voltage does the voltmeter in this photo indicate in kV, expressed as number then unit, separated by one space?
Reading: 2.8 kV
